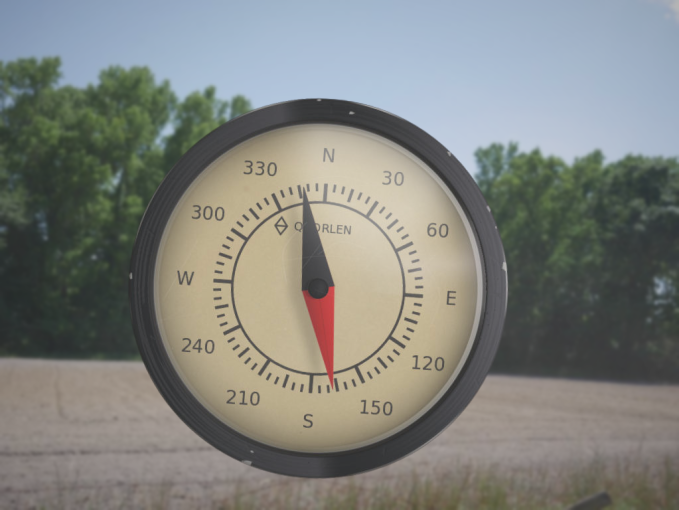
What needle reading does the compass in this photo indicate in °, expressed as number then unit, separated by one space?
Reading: 167.5 °
